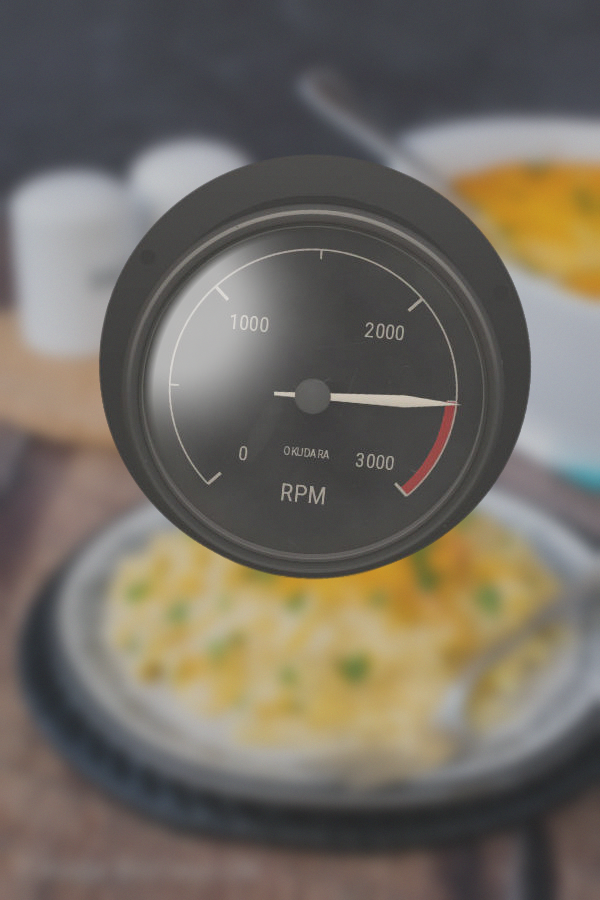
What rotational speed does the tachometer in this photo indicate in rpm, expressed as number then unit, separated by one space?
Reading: 2500 rpm
